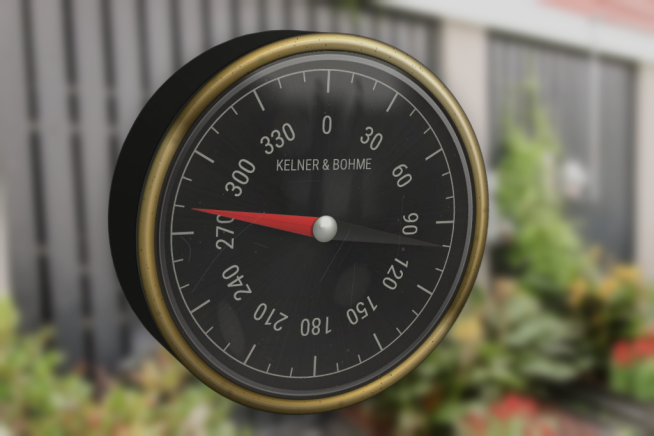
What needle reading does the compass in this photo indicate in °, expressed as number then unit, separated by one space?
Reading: 280 °
